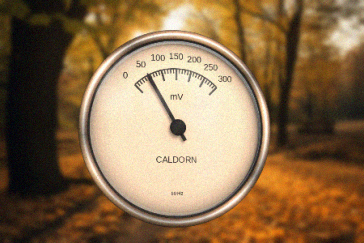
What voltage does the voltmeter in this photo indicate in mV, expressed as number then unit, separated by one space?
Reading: 50 mV
